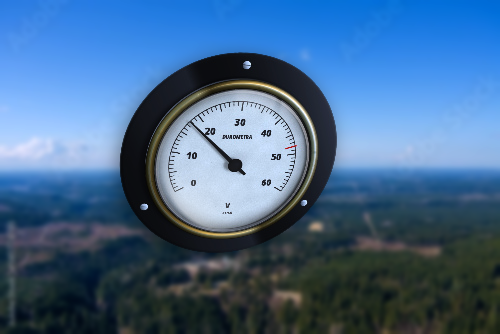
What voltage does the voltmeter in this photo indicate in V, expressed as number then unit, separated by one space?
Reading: 18 V
